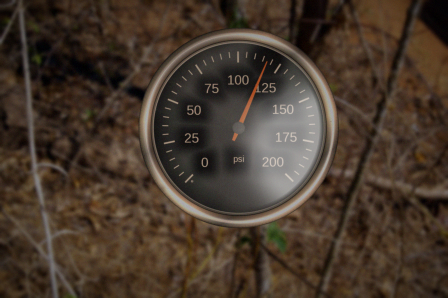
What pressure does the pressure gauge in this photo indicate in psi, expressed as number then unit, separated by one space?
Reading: 117.5 psi
